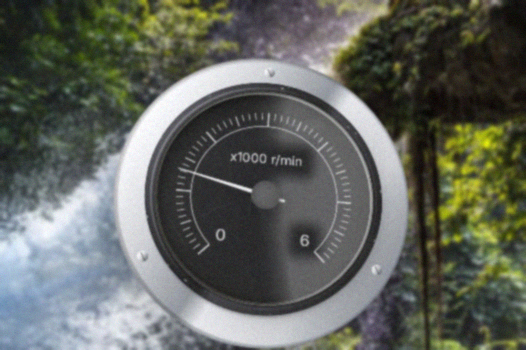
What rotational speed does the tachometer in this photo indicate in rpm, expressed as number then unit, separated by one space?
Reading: 1300 rpm
